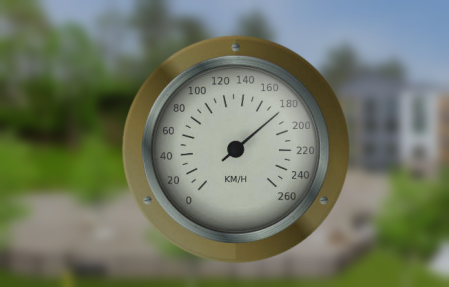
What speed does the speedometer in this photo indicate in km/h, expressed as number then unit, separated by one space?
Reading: 180 km/h
